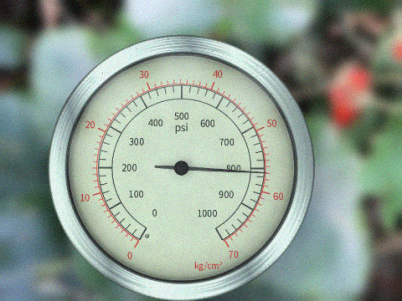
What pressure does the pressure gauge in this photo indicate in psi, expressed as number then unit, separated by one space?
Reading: 810 psi
